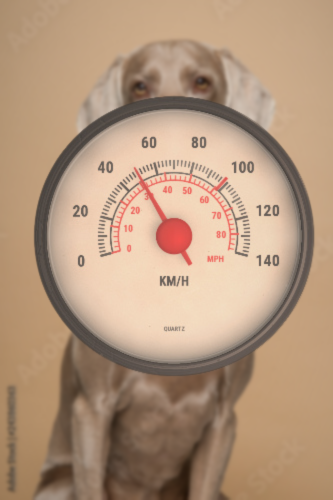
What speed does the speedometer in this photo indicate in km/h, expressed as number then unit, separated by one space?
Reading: 50 km/h
